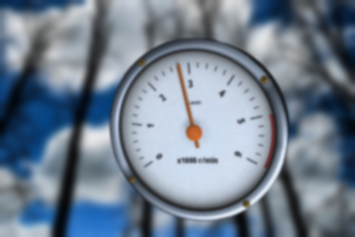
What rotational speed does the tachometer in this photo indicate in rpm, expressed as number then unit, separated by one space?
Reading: 2800 rpm
